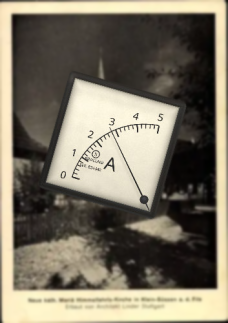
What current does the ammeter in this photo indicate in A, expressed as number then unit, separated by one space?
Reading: 2.8 A
